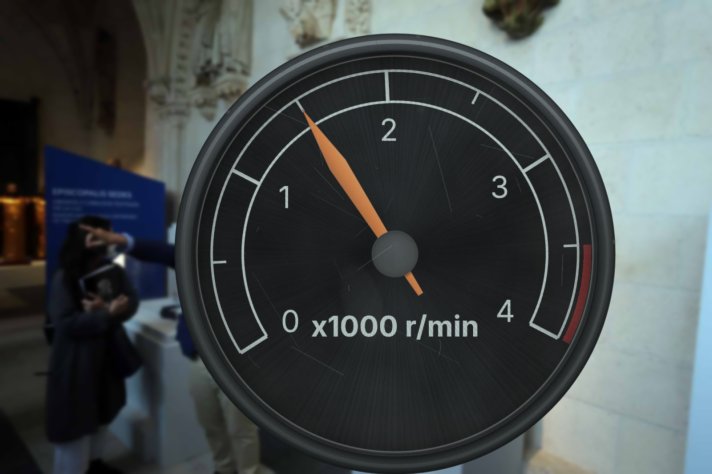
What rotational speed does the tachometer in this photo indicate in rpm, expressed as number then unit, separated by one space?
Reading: 1500 rpm
